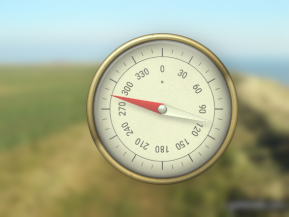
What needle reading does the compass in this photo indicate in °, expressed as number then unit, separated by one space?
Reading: 285 °
